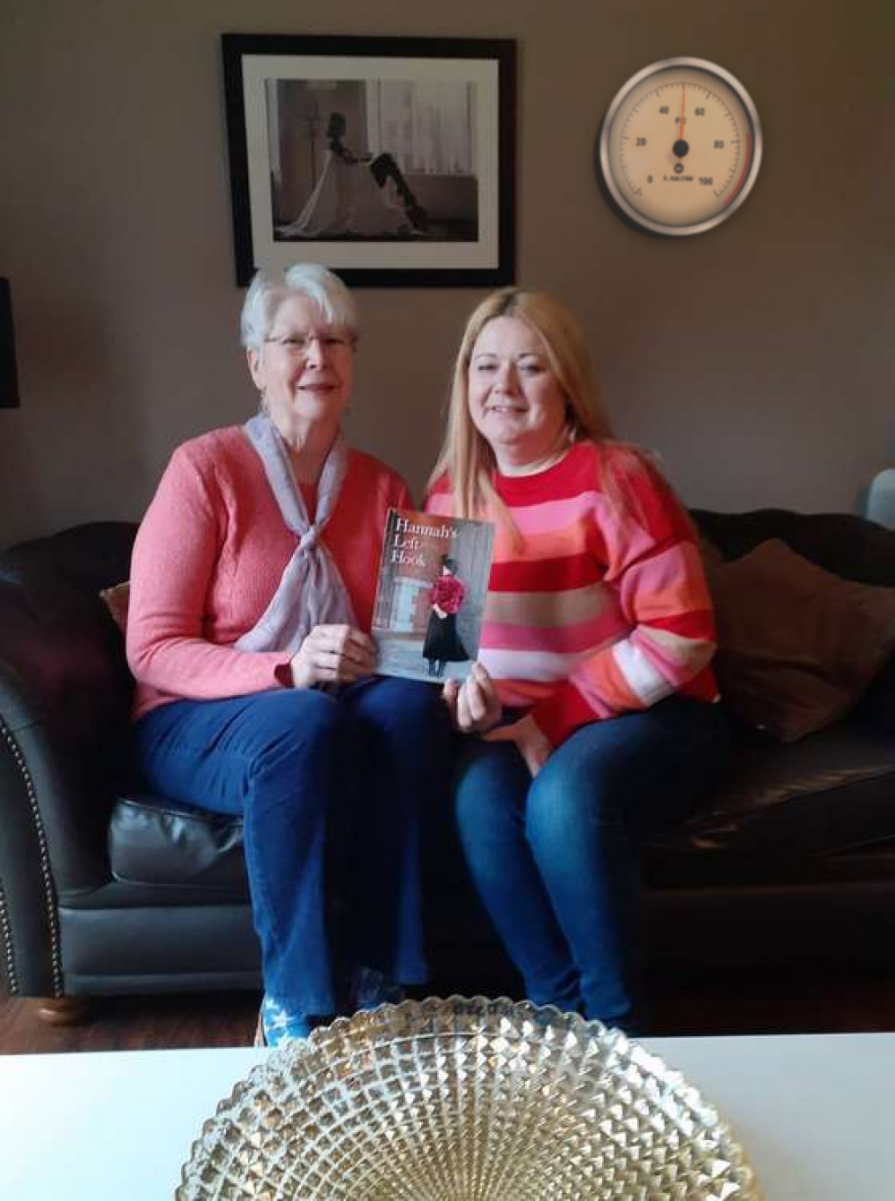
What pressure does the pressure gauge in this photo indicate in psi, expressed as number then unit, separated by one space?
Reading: 50 psi
